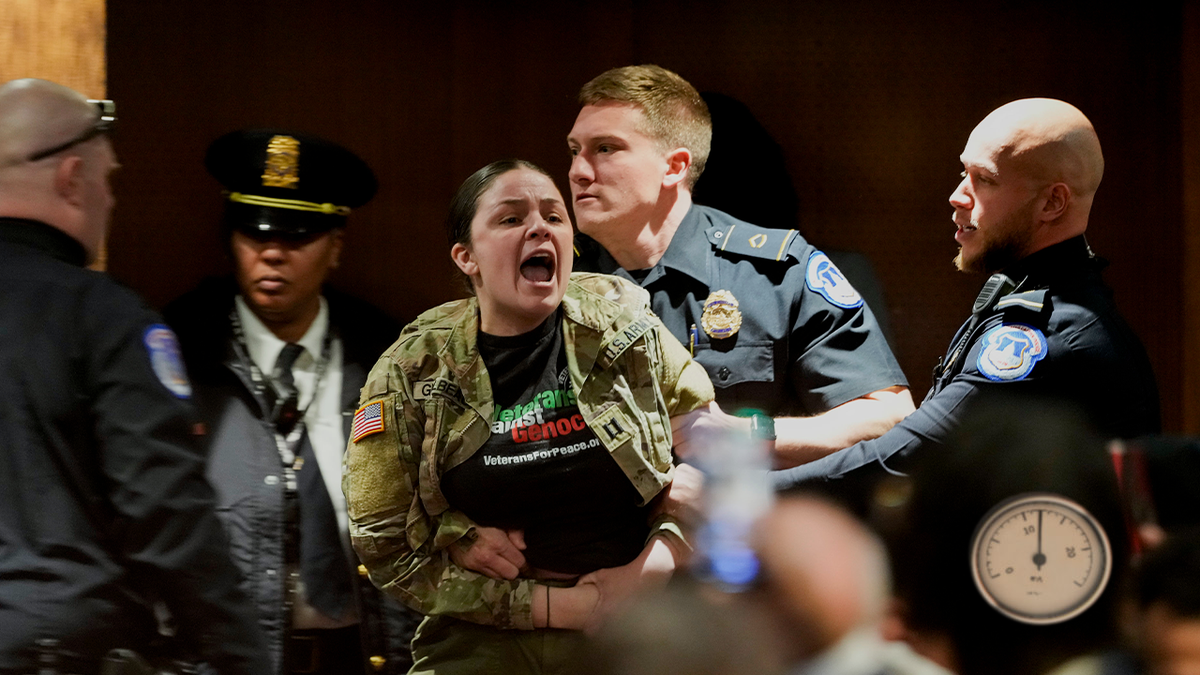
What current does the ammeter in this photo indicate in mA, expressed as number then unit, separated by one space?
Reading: 12 mA
